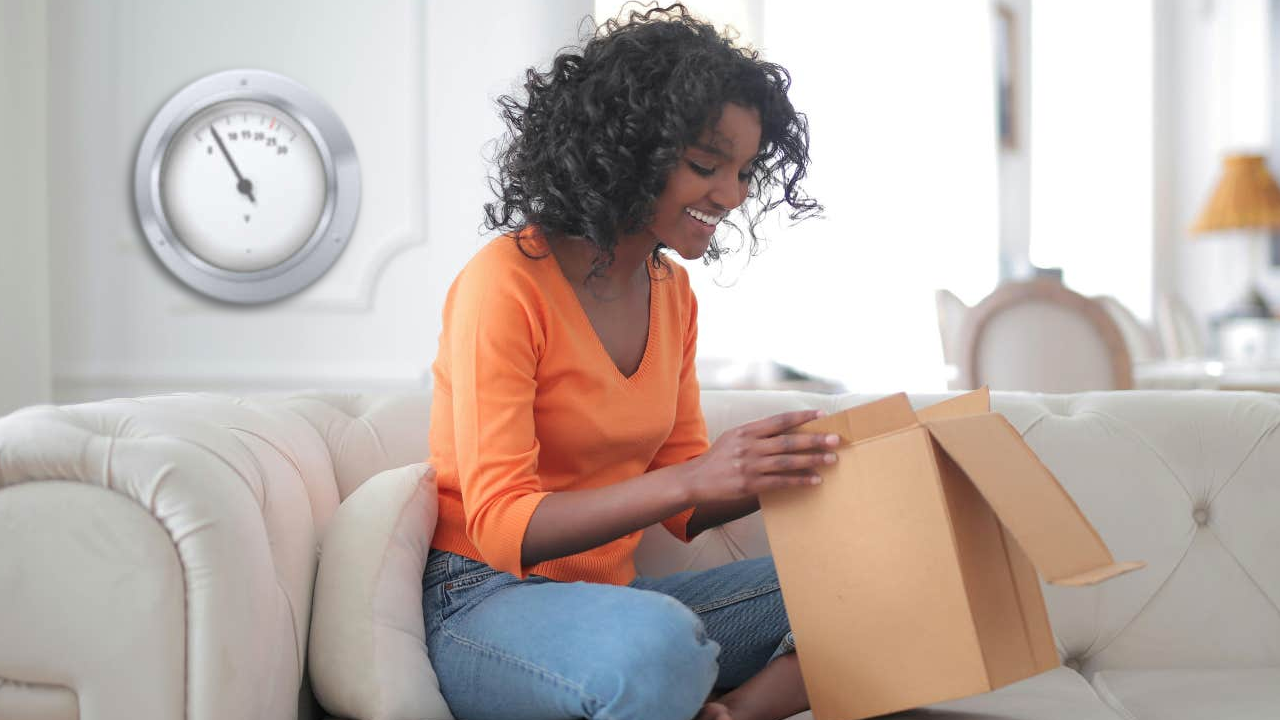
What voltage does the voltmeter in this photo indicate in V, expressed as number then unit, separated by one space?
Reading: 5 V
